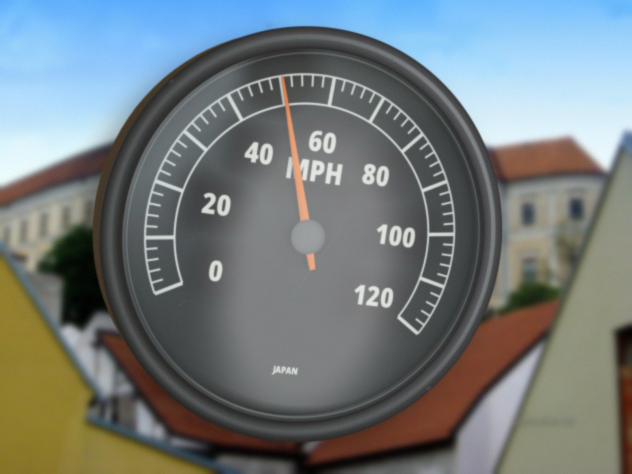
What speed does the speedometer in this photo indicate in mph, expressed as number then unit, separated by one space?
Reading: 50 mph
